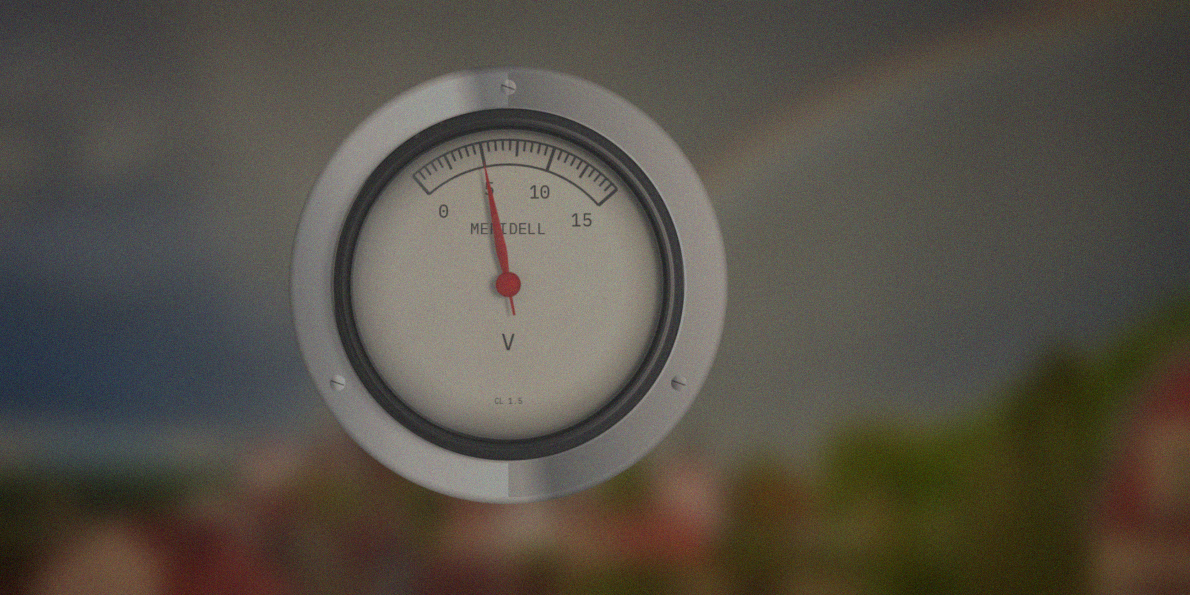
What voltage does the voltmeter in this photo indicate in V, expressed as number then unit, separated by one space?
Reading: 5 V
